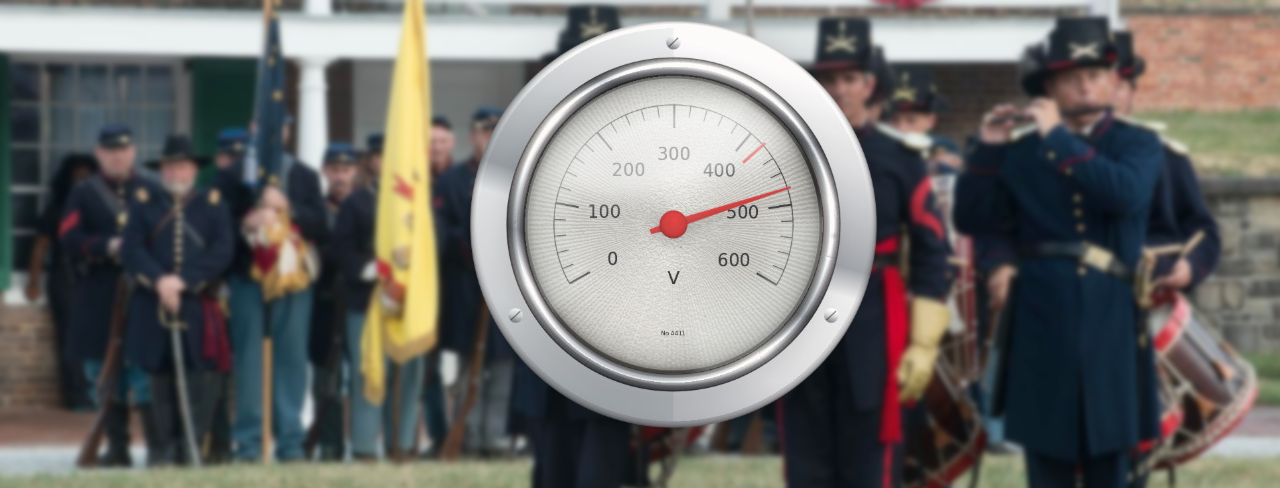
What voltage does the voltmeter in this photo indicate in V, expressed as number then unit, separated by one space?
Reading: 480 V
